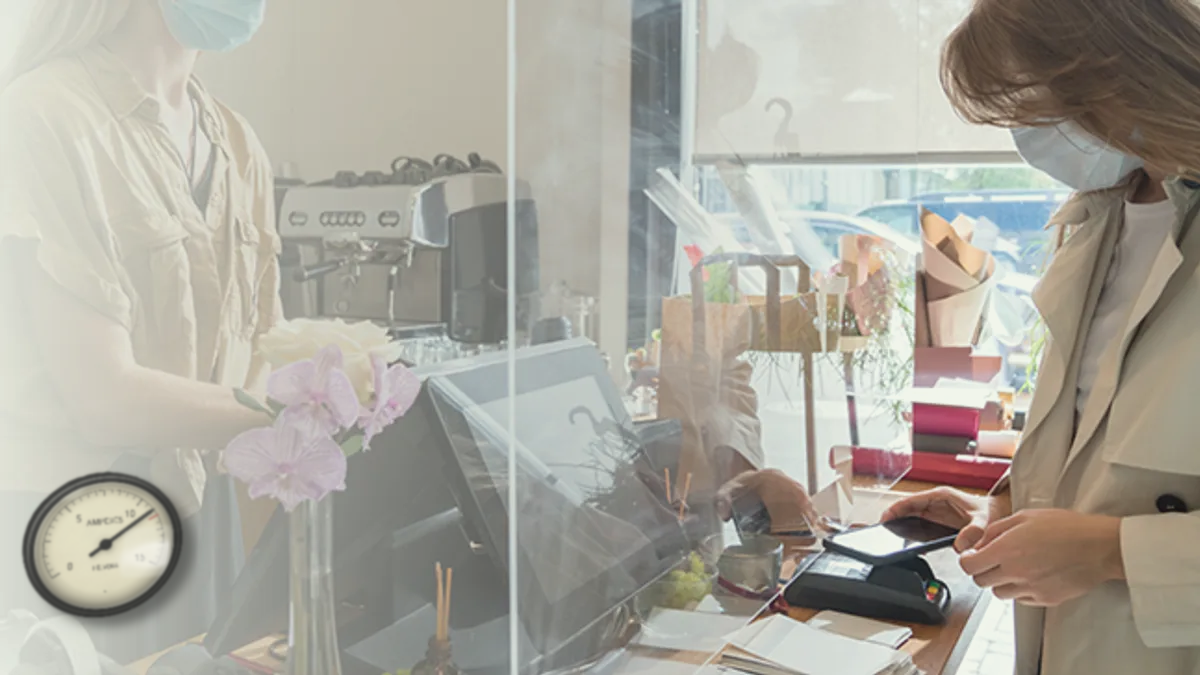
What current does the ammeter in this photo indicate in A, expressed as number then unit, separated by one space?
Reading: 11 A
